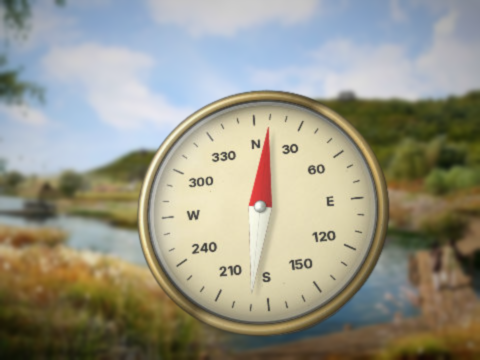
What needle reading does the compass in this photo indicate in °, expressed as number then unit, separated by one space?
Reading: 10 °
